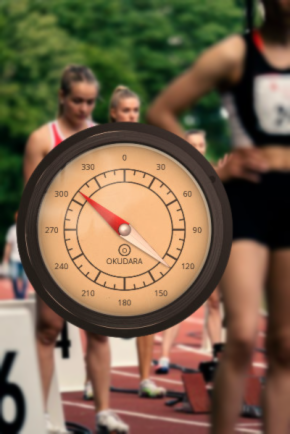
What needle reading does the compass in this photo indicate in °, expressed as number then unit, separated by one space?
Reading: 310 °
